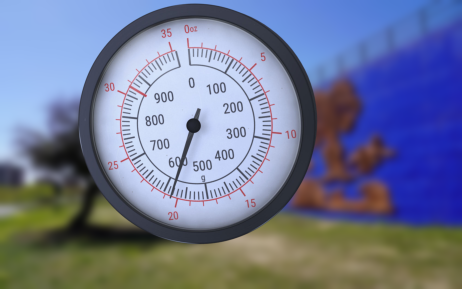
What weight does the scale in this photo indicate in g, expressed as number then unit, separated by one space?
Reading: 580 g
